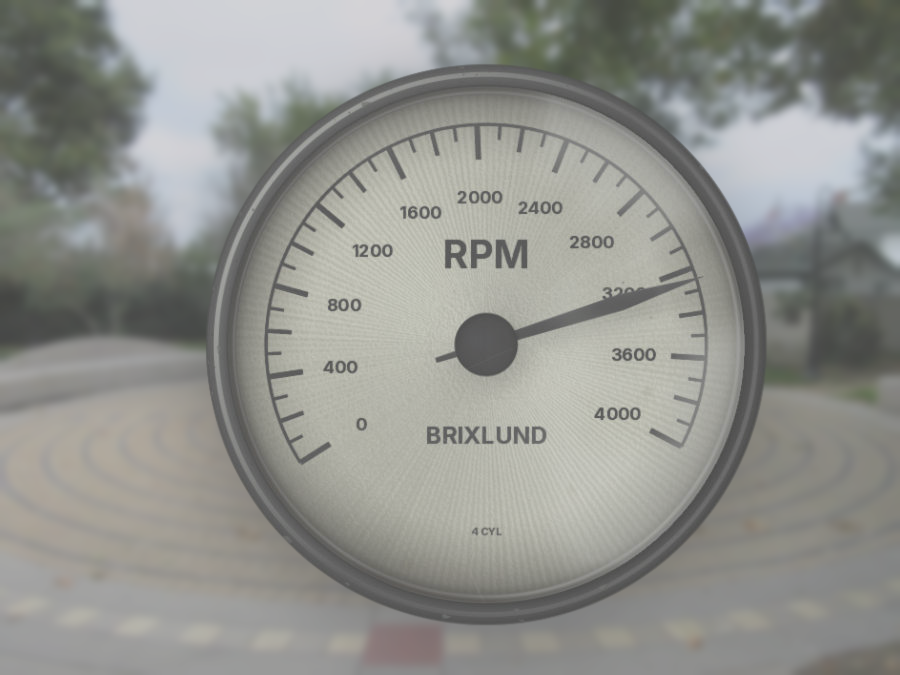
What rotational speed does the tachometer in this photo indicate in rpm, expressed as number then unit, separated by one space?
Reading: 3250 rpm
